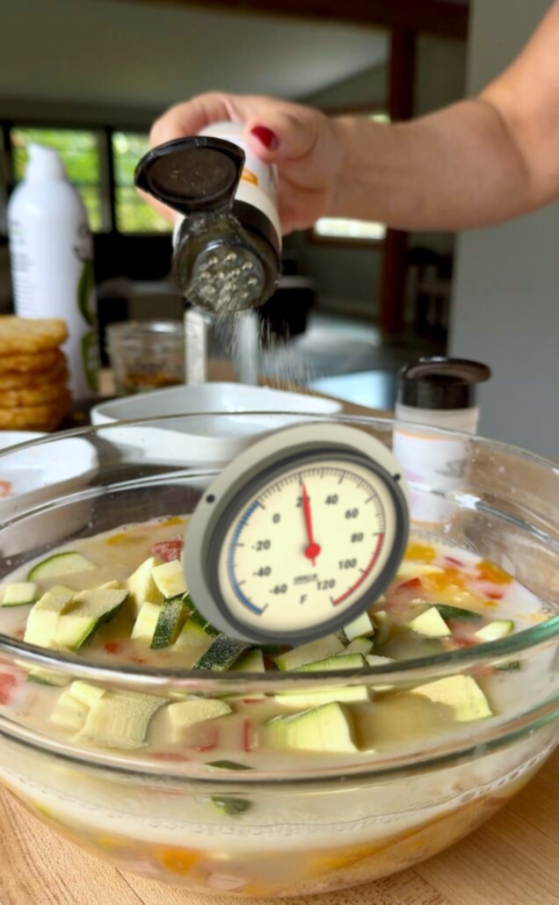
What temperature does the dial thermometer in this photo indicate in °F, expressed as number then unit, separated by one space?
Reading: 20 °F
